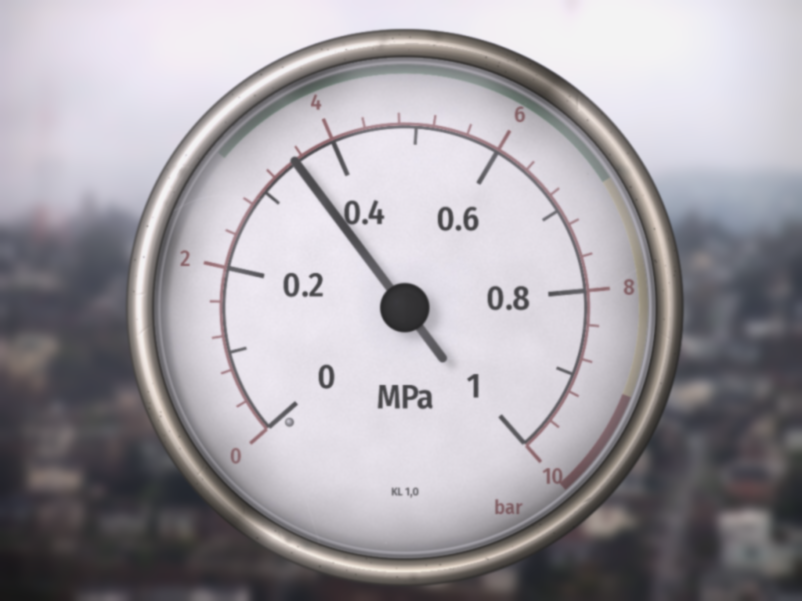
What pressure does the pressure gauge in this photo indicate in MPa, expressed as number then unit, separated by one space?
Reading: 0.35 MPa
